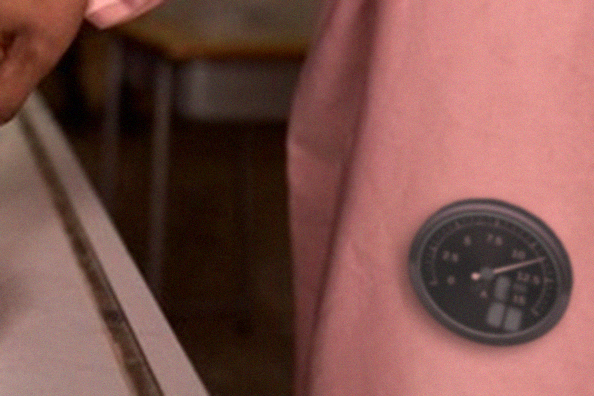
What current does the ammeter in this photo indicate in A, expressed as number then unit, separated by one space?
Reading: 11 A
